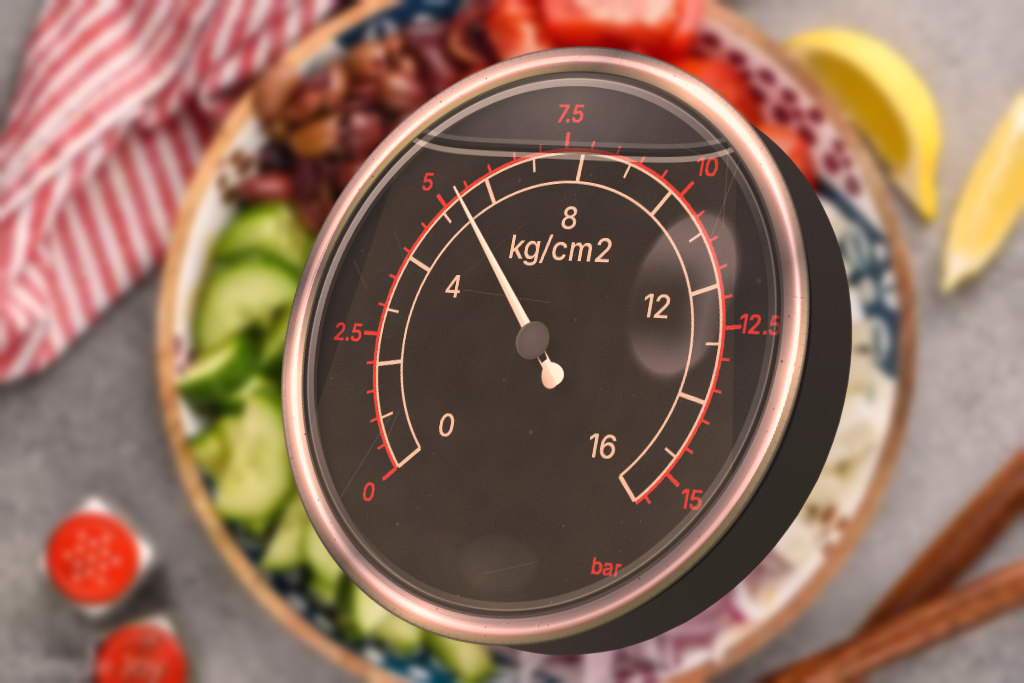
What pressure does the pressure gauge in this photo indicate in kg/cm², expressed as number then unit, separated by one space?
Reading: 5.5 kg/cm²
